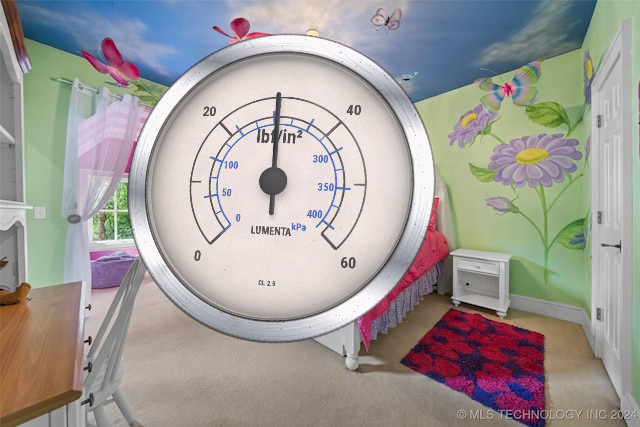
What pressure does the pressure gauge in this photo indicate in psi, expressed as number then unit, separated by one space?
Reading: 30 psi
